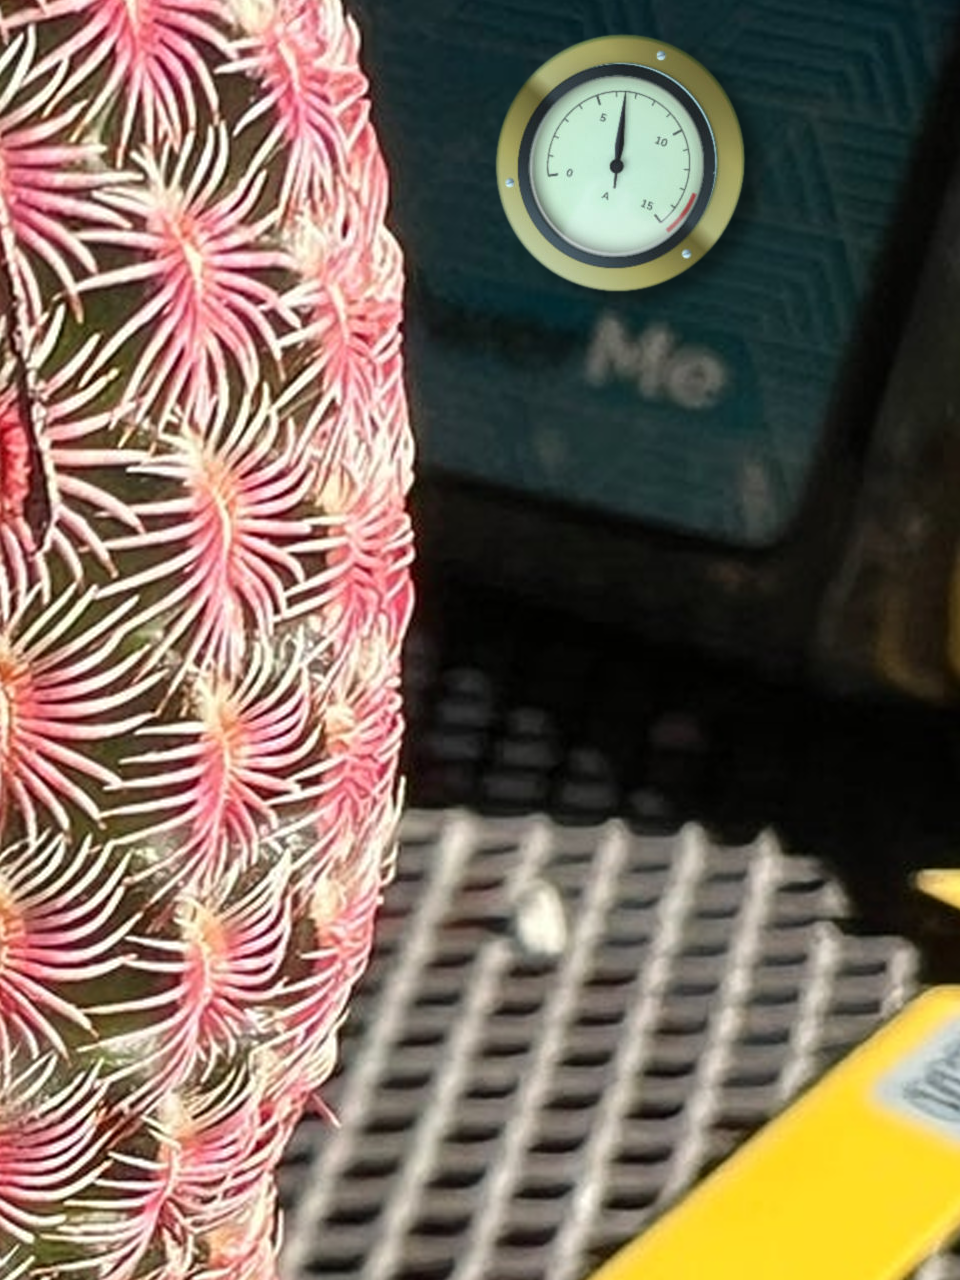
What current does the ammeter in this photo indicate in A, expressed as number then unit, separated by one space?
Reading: 6.5 A
